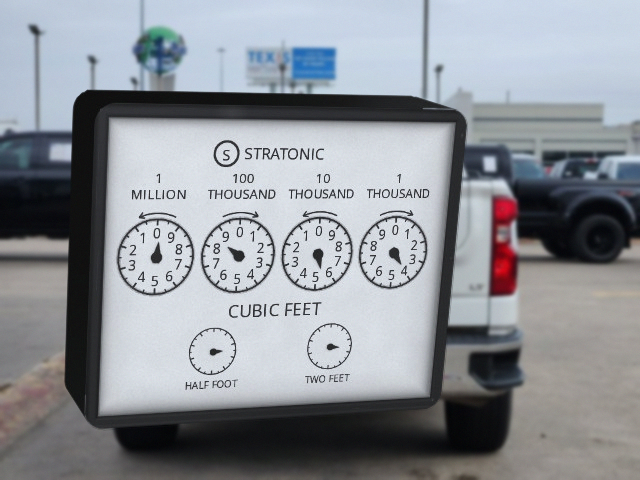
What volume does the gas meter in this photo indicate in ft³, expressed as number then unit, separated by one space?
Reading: 985400 ft³
